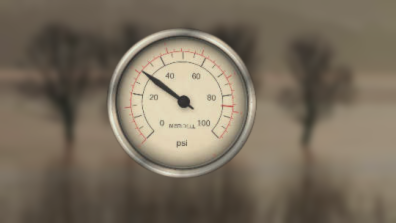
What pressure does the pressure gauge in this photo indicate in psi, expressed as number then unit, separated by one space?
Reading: 30 psi
